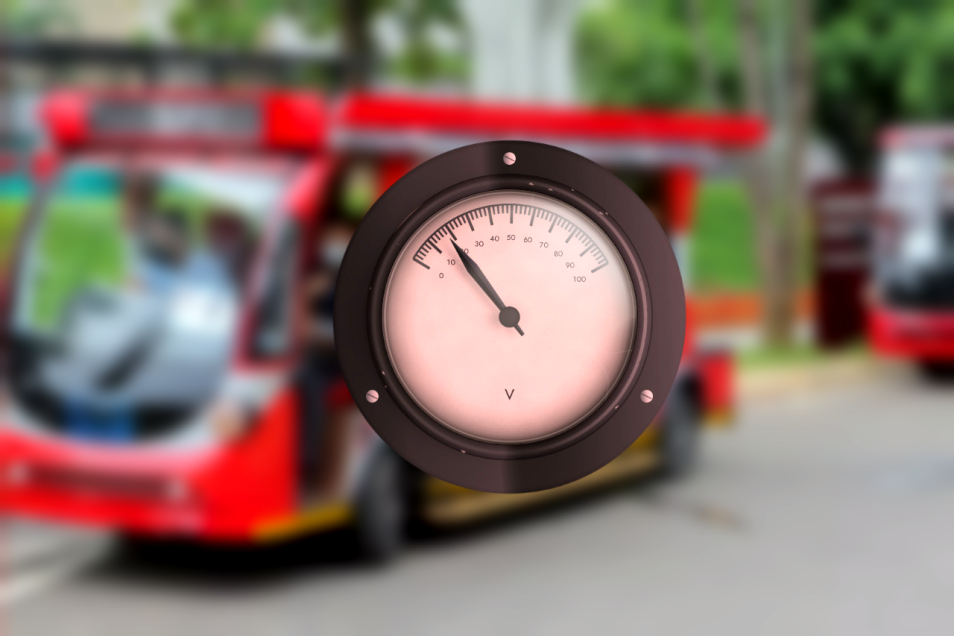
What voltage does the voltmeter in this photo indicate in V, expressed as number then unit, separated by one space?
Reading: 18 V
